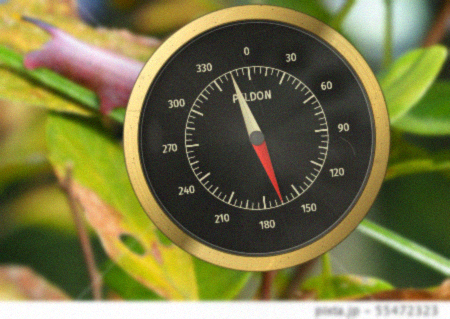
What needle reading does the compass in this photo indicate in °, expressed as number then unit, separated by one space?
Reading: 165 °
